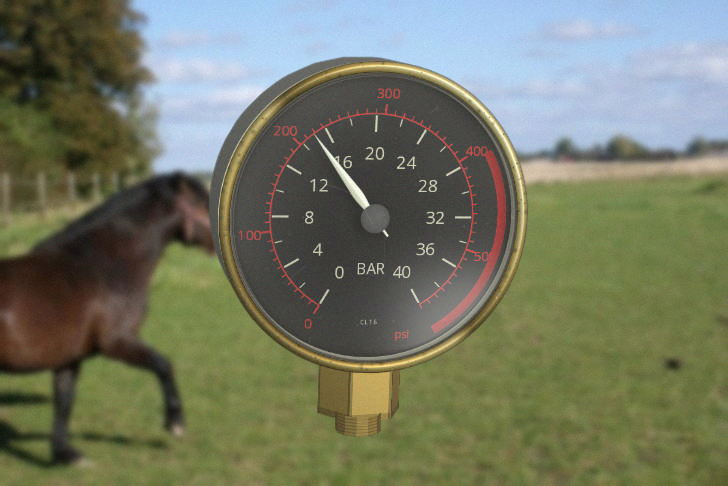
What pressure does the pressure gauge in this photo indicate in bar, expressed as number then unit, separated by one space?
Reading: 15 bar
